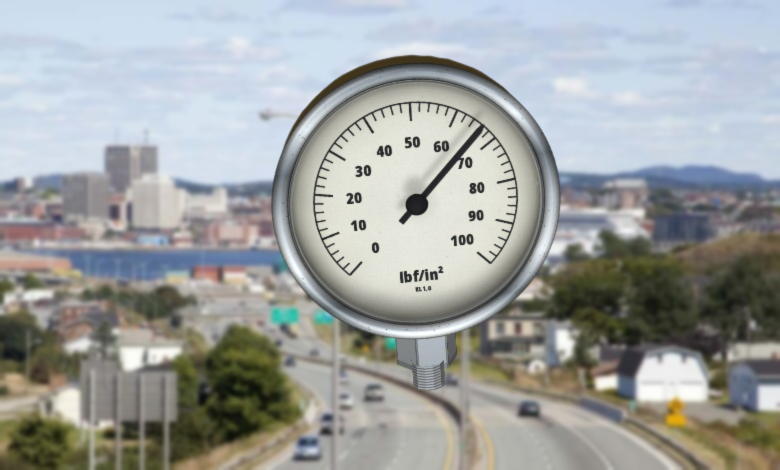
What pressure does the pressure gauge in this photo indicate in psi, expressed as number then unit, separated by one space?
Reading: 66 psi
